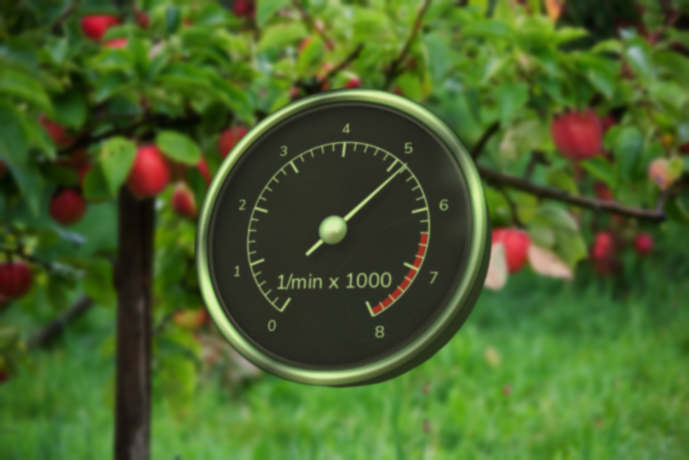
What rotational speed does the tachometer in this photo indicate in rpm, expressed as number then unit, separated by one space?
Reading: 5200 rpm
